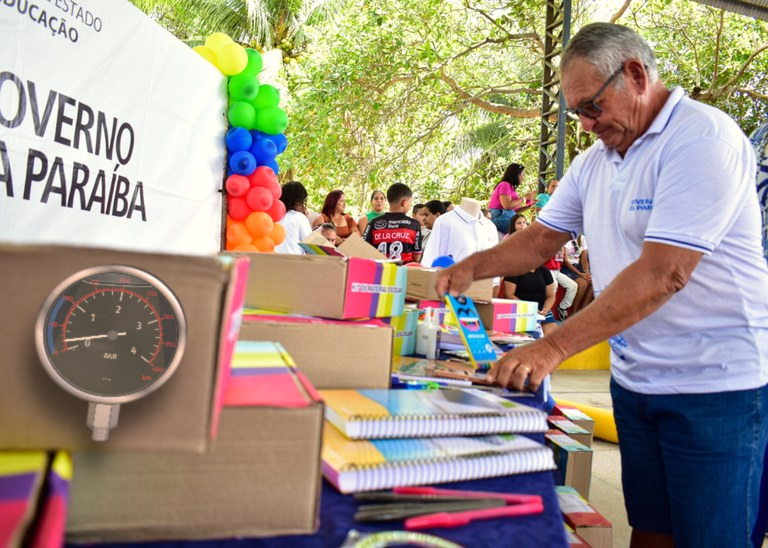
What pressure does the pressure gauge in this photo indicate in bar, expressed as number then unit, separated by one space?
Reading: 0.2 bar
